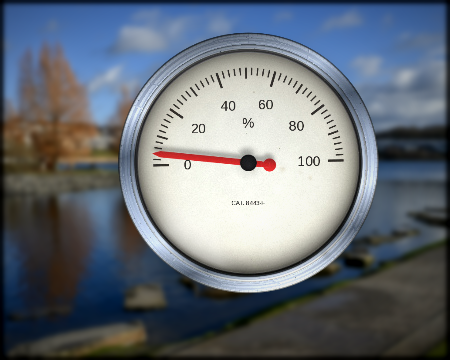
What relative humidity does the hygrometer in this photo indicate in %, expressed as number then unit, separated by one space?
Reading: 4 %
